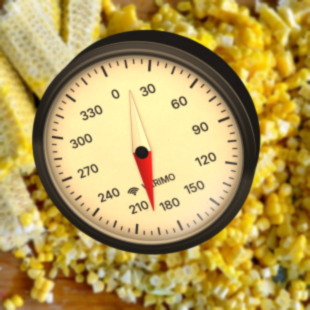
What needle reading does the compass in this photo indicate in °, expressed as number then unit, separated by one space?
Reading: 195 °
